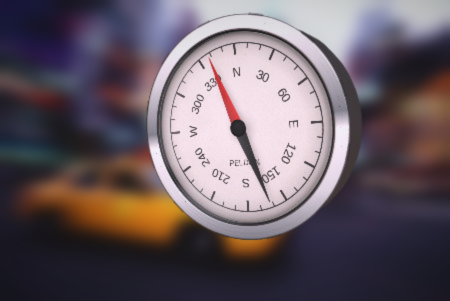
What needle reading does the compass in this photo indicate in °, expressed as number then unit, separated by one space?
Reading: 340 °
